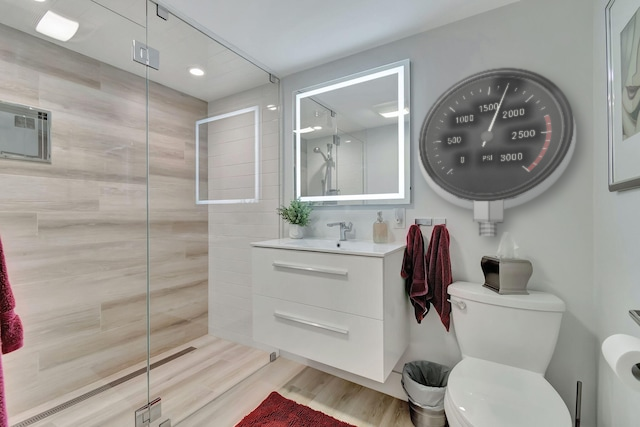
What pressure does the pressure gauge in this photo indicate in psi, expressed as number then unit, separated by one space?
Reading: 1700 psi
